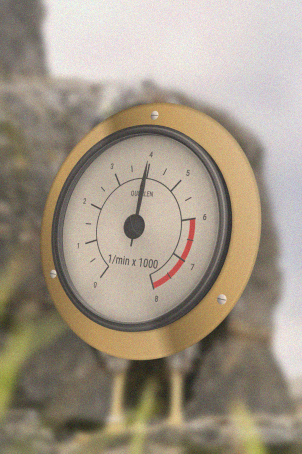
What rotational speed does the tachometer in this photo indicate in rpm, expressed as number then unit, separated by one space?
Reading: 4000 rpm
